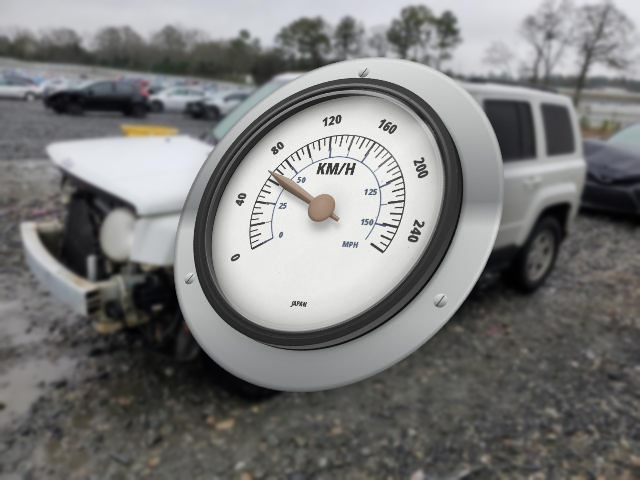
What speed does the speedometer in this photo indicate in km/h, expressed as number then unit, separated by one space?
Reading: 65 km/h
